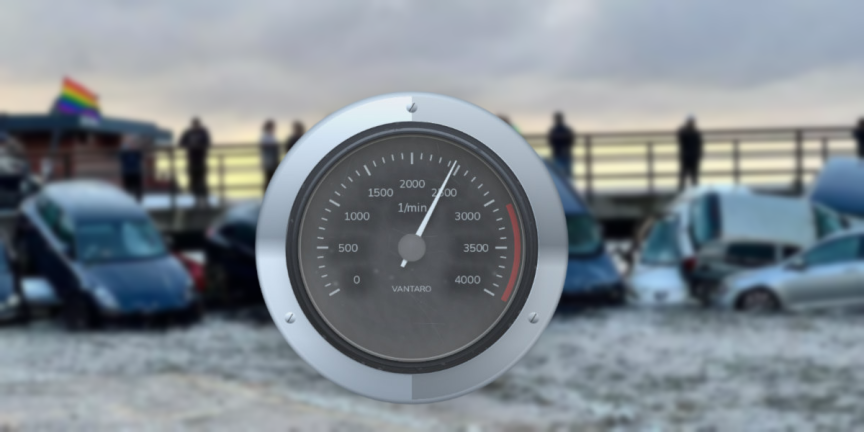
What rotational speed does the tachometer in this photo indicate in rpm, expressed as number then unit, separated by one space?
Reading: 2450 rpm
